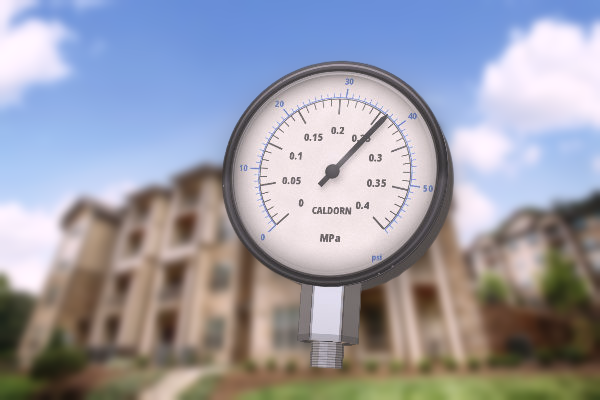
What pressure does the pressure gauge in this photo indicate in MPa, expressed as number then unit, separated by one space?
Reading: 0.26 MPa
